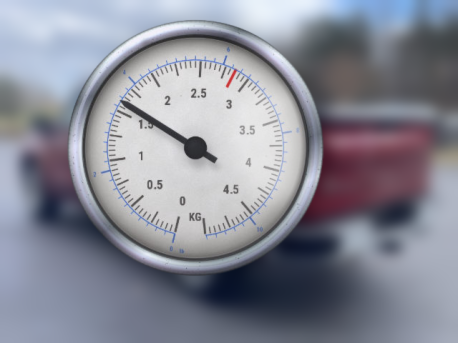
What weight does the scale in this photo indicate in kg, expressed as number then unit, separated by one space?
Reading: 1.6 kg
